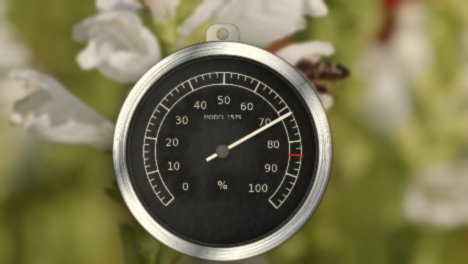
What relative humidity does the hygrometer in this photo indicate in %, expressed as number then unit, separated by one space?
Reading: 72 %
